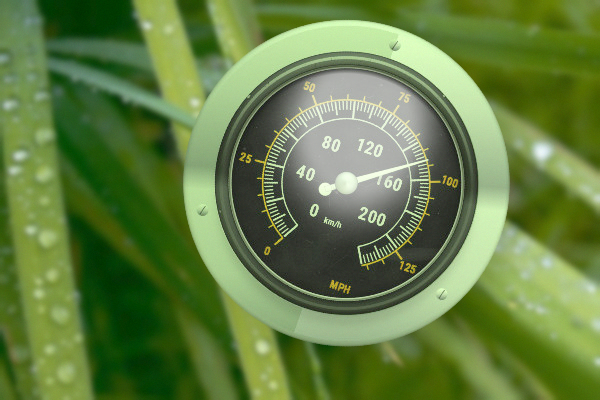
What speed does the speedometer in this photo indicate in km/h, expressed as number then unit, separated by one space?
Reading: 150 km/h
